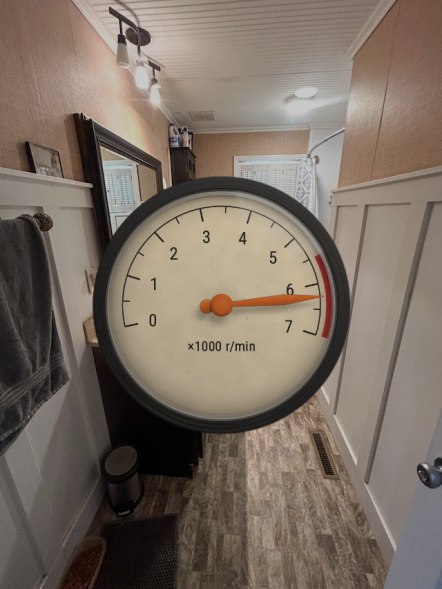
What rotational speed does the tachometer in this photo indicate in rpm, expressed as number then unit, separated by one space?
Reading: 6250 rpm
